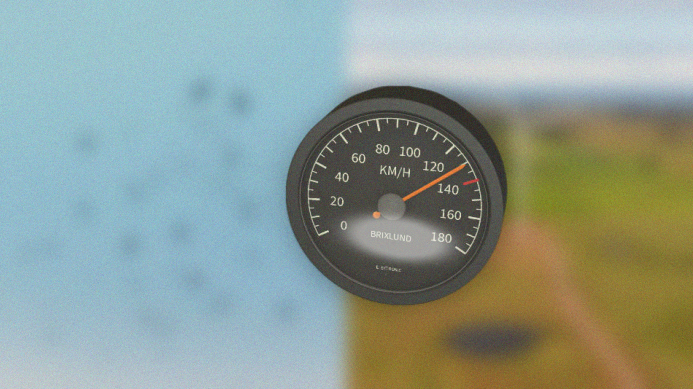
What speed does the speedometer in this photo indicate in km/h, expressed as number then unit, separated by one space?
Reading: 130 km/h
